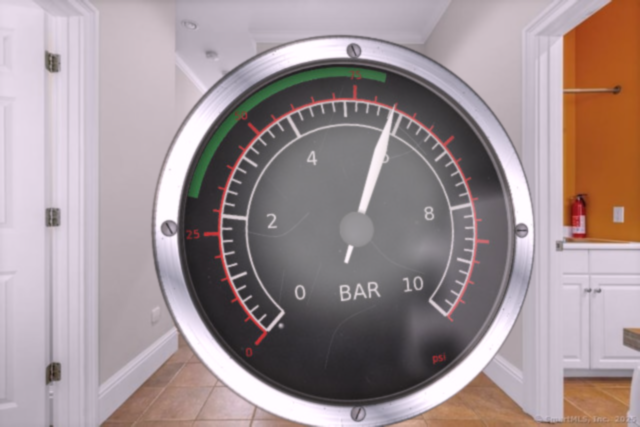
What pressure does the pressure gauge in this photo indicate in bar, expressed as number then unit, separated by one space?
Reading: 5.8 bar
